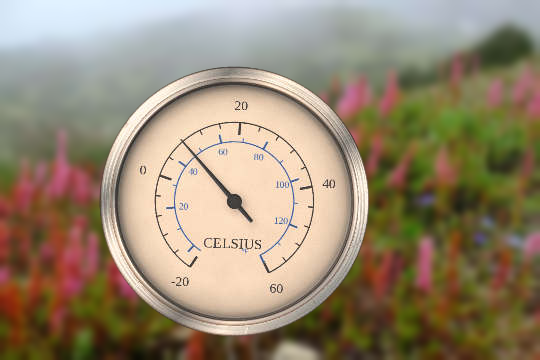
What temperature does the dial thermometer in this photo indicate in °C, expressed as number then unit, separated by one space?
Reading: 8 °C
